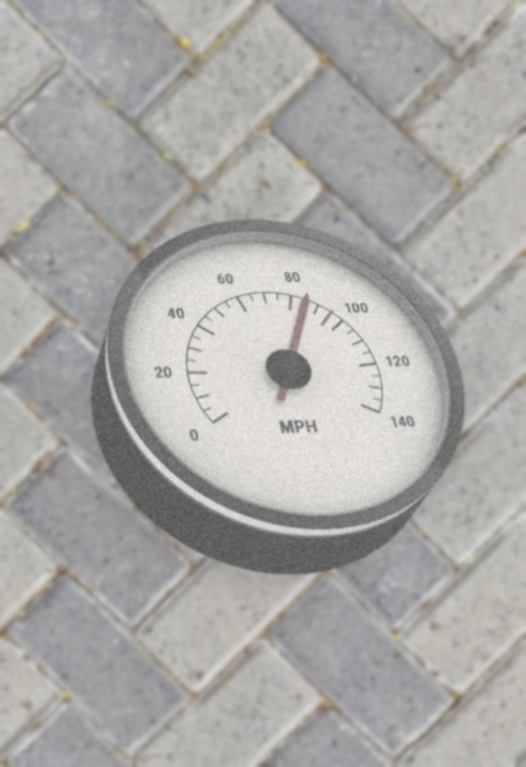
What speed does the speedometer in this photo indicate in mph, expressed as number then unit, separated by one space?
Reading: 85 mph
